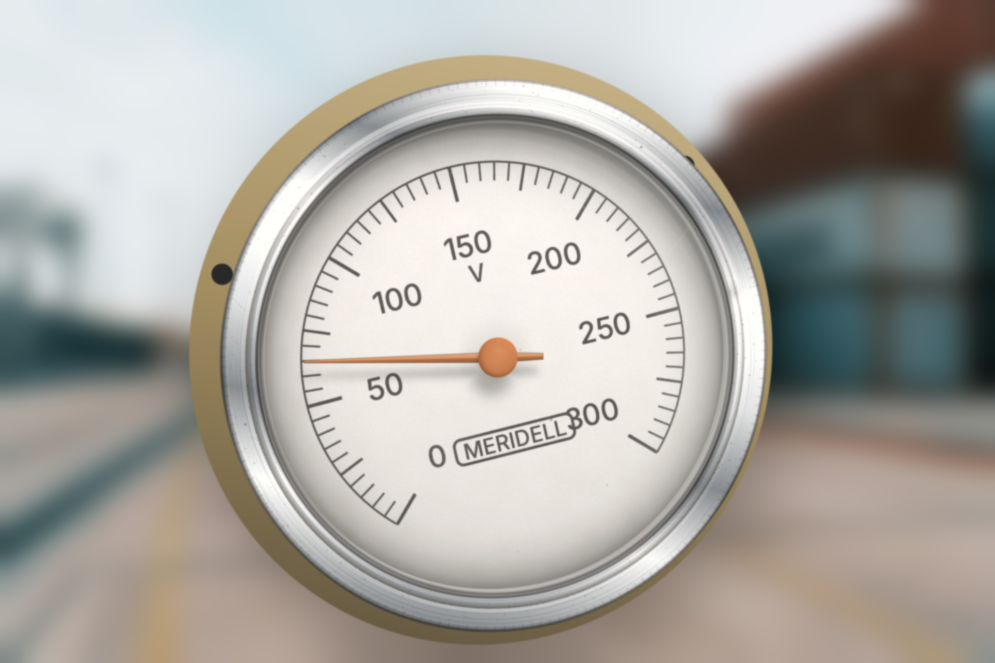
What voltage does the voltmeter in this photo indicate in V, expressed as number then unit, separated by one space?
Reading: 65 V
